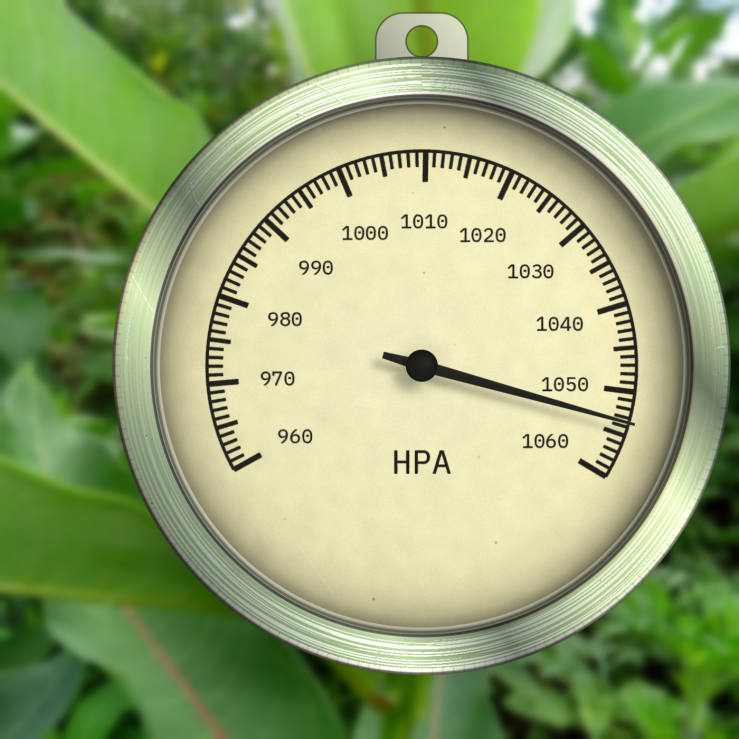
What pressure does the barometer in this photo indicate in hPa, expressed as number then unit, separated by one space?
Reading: 1053.5 hPa
